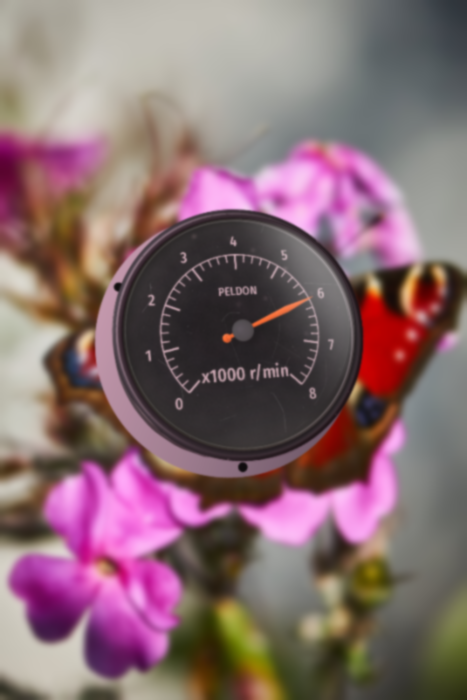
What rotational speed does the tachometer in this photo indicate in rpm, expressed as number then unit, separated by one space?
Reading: 6000 rpm
